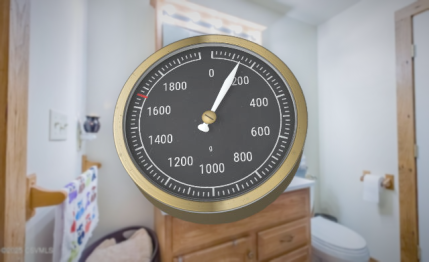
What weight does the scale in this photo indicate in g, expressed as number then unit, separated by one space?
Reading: 140 g
